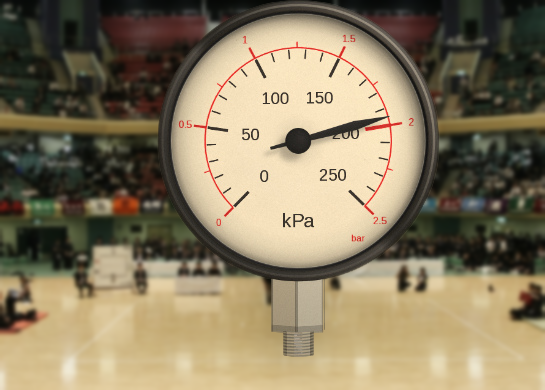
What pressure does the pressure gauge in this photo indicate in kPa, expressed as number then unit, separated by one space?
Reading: 195 kPa
